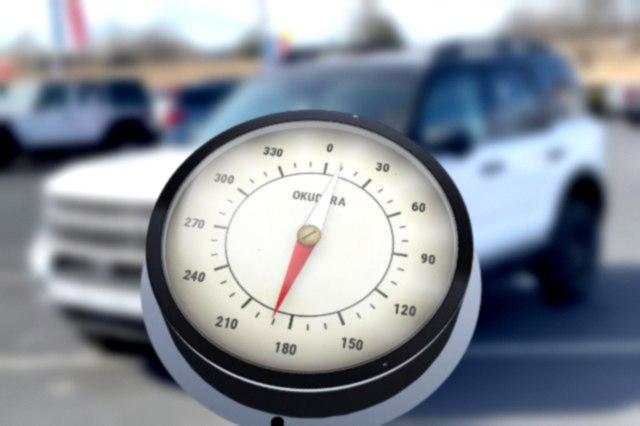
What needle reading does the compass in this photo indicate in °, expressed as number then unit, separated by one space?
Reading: 190 °
